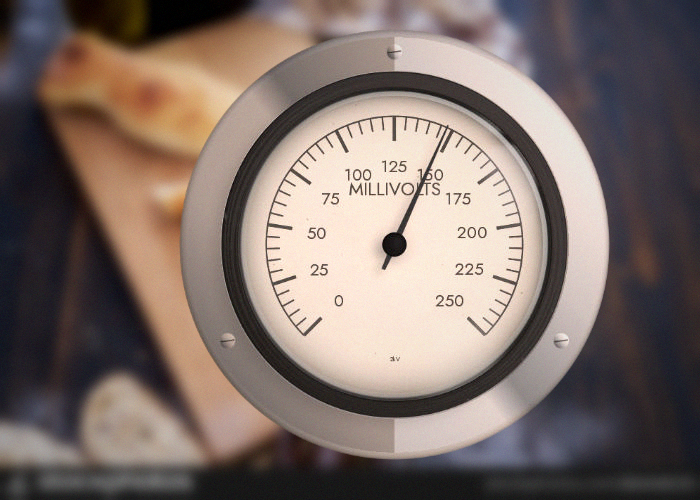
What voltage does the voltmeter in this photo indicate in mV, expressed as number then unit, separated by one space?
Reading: 147.5 mV
